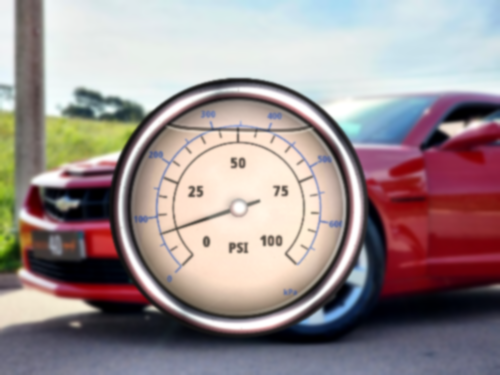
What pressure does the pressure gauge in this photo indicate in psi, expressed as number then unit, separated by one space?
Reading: 10 psi
